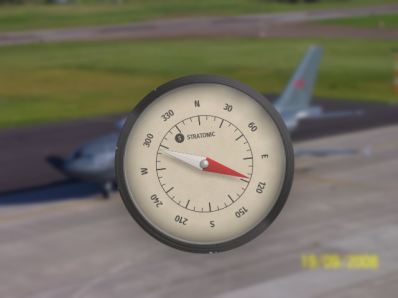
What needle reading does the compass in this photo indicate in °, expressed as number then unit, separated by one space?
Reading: 115 °
